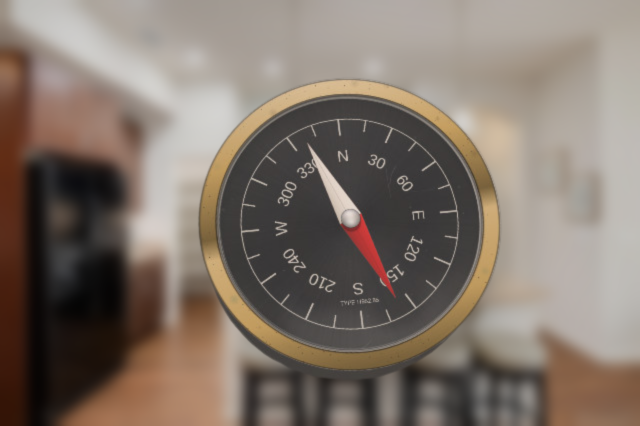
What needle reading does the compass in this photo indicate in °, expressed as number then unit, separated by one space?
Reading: 157.5 °
